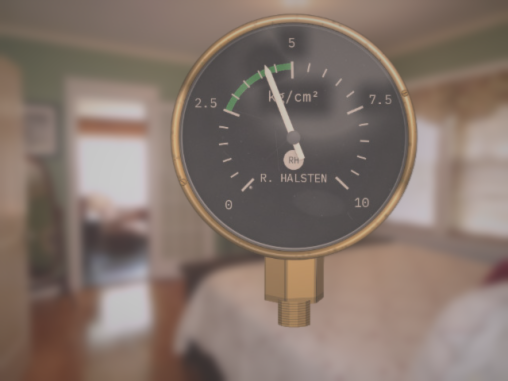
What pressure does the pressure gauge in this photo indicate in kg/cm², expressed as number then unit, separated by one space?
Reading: 4.25 kg/cm²
